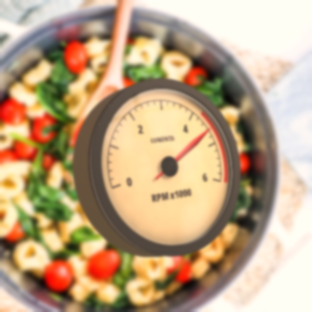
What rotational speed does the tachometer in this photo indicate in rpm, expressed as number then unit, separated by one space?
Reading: 4600 rpm
